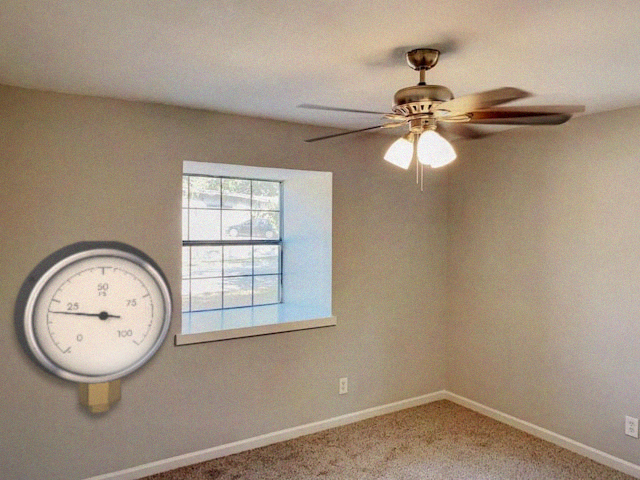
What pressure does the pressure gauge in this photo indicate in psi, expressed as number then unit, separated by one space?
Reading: 20 psi
